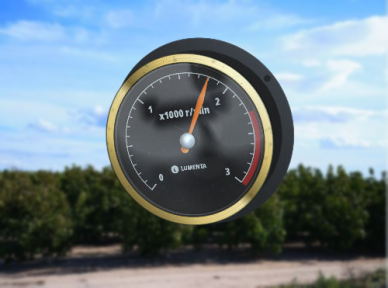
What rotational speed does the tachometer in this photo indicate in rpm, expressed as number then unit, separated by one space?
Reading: 1800 rpm
